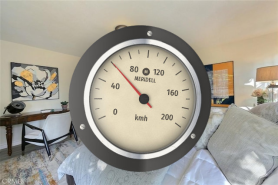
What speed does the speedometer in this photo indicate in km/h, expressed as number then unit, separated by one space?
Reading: 60 km/h
